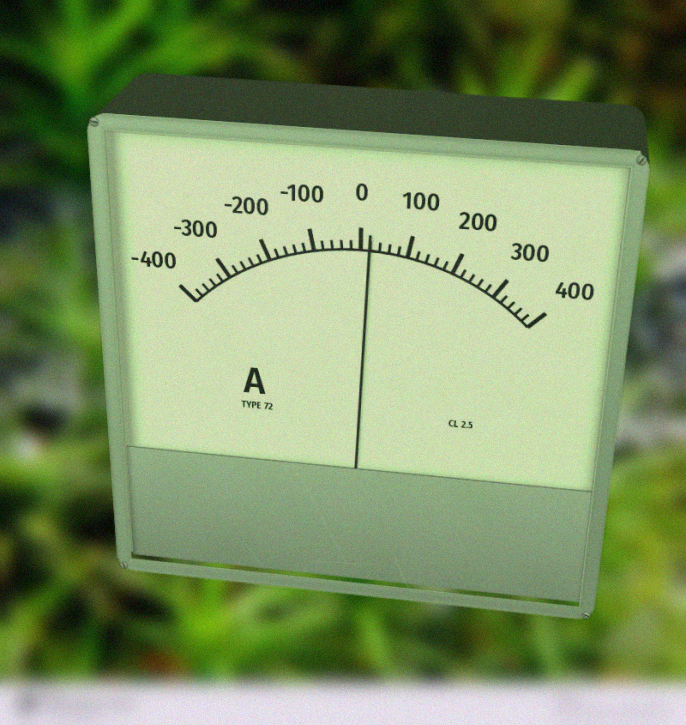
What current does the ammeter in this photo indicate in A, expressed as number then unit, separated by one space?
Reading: 20 A
